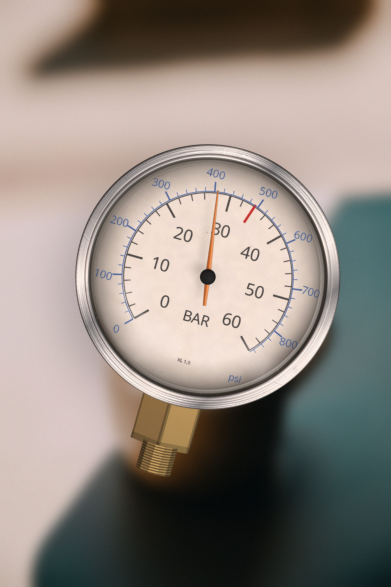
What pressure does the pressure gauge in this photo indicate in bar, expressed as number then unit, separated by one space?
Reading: 28 bar
